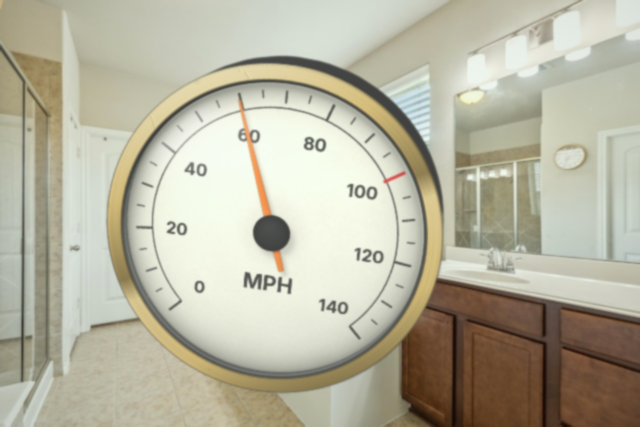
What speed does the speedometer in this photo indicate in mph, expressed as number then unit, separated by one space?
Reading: 60 mph
